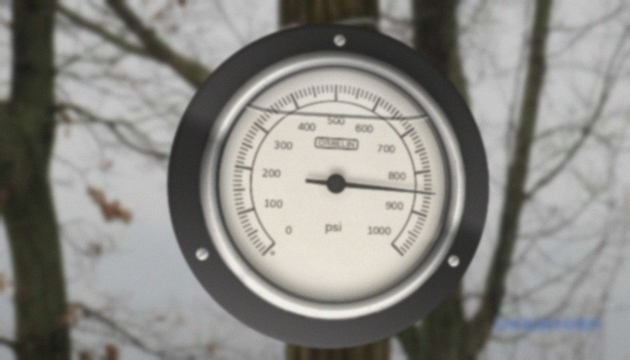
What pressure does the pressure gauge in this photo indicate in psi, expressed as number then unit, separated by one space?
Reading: 850 psi
